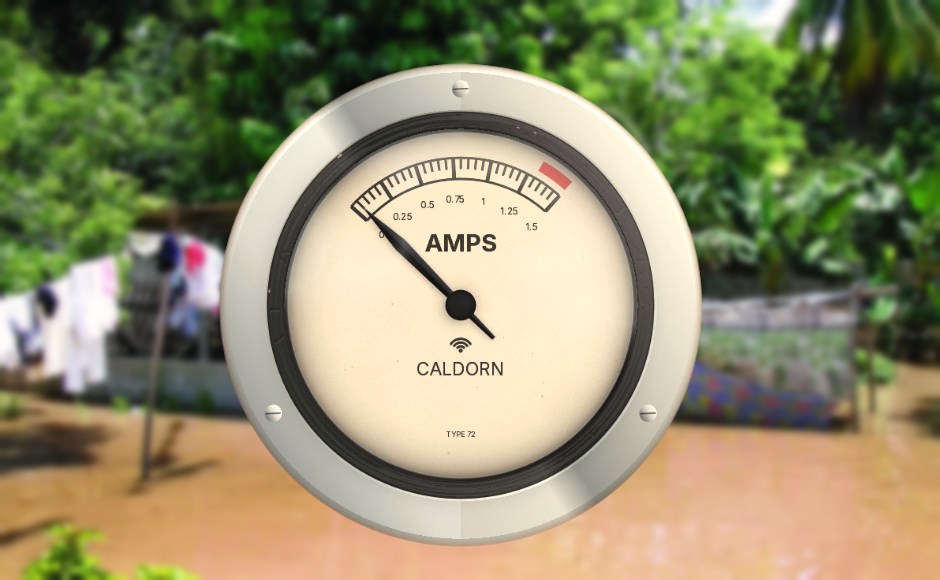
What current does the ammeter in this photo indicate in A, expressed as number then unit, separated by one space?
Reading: 0.05 A
